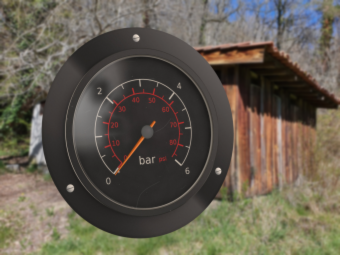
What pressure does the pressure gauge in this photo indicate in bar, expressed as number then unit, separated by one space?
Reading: 0 bar
